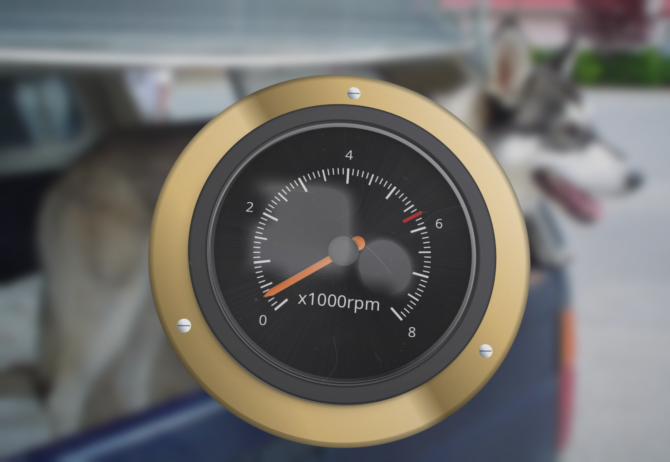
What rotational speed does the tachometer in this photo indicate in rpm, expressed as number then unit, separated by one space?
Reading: 300 rpm
